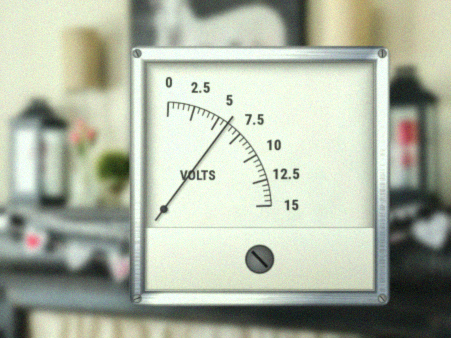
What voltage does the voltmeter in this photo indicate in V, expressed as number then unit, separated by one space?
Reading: 6 V
